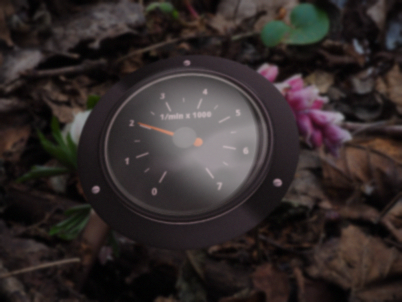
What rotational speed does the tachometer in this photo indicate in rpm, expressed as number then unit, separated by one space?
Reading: 2000 rpm
